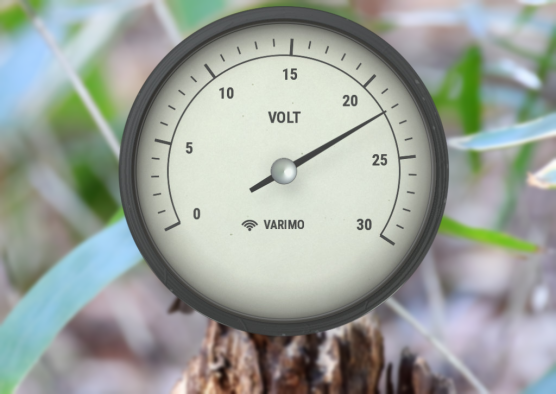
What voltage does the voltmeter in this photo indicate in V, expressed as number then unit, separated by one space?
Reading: 22 V
